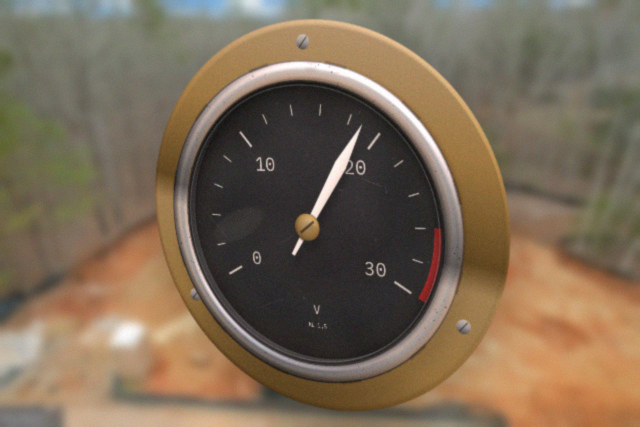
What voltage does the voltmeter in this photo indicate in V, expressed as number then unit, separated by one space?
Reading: 19 V
